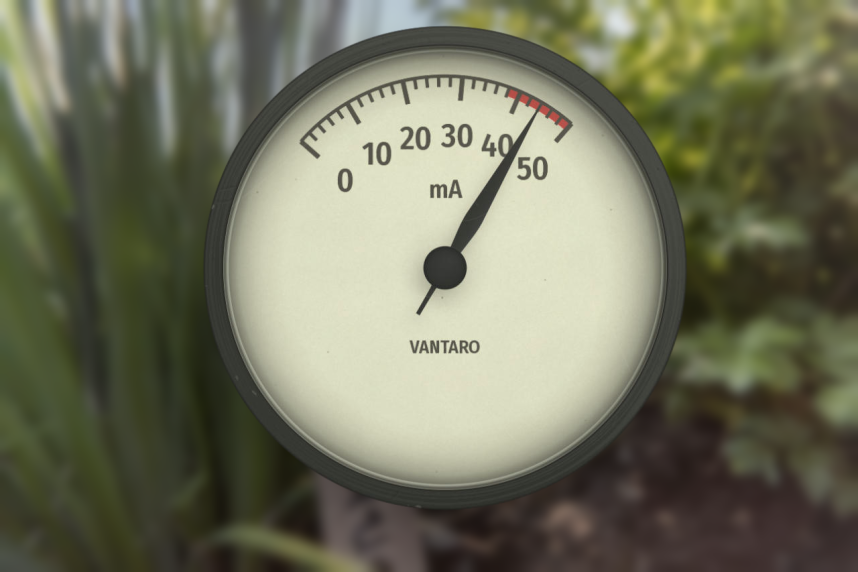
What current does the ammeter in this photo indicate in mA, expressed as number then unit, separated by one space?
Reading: 44 mA
